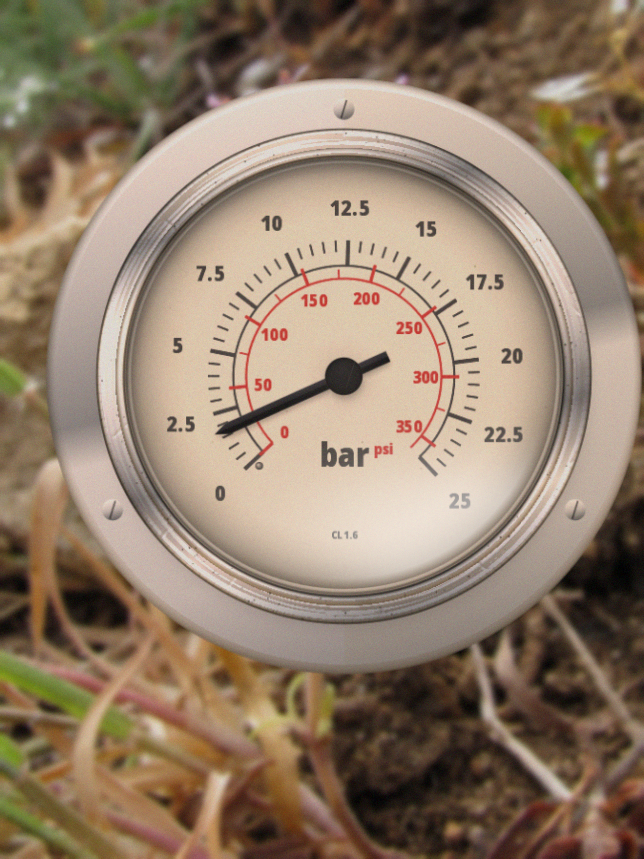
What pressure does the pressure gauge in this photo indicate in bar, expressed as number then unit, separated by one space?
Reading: 1.75 bar
